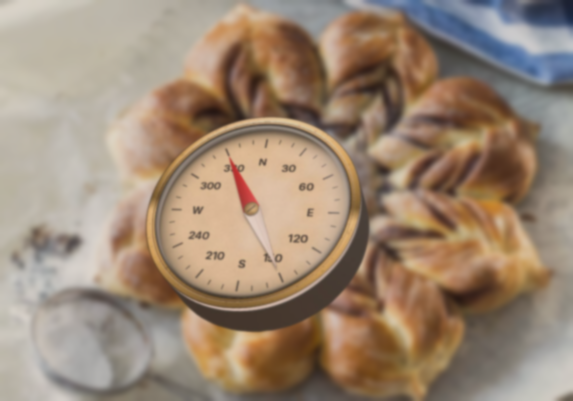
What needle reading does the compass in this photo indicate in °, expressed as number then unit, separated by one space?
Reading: 330 °
